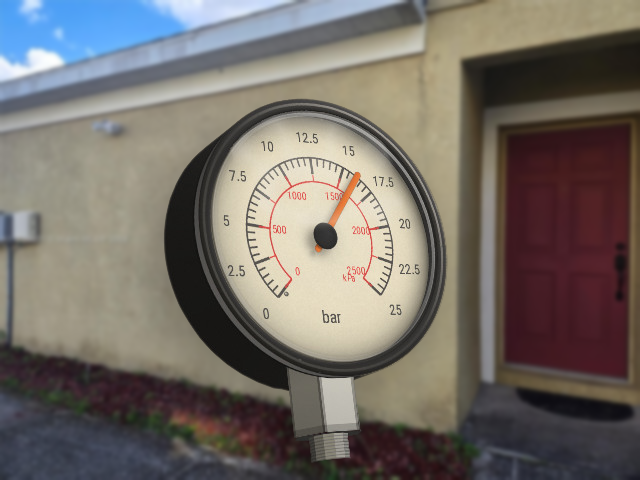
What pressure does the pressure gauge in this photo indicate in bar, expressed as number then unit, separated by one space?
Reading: 16 bar
